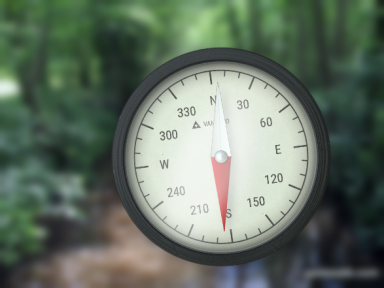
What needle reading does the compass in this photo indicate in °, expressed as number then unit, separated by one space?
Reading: 185 °
